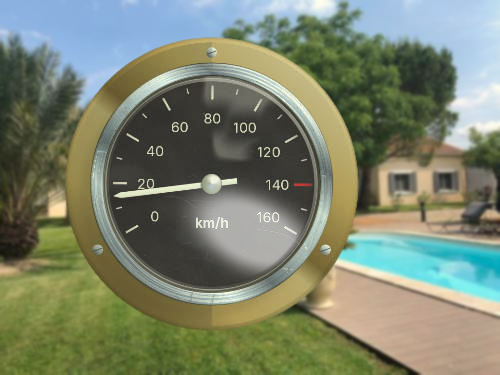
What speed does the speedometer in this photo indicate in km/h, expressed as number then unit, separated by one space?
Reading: 15 km/h
